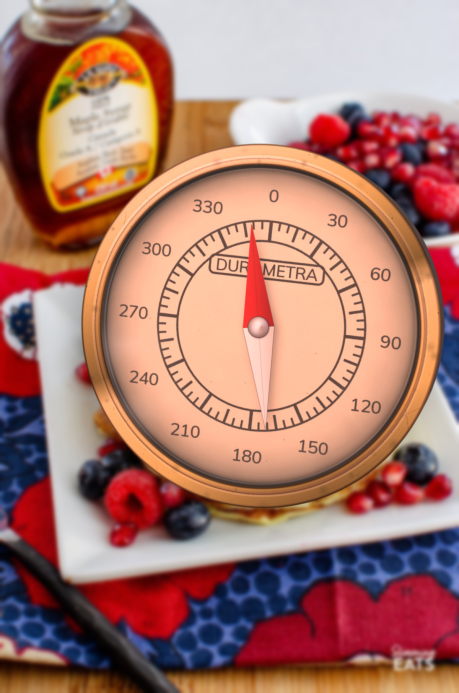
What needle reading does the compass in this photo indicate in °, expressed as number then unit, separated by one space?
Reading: 350 °
